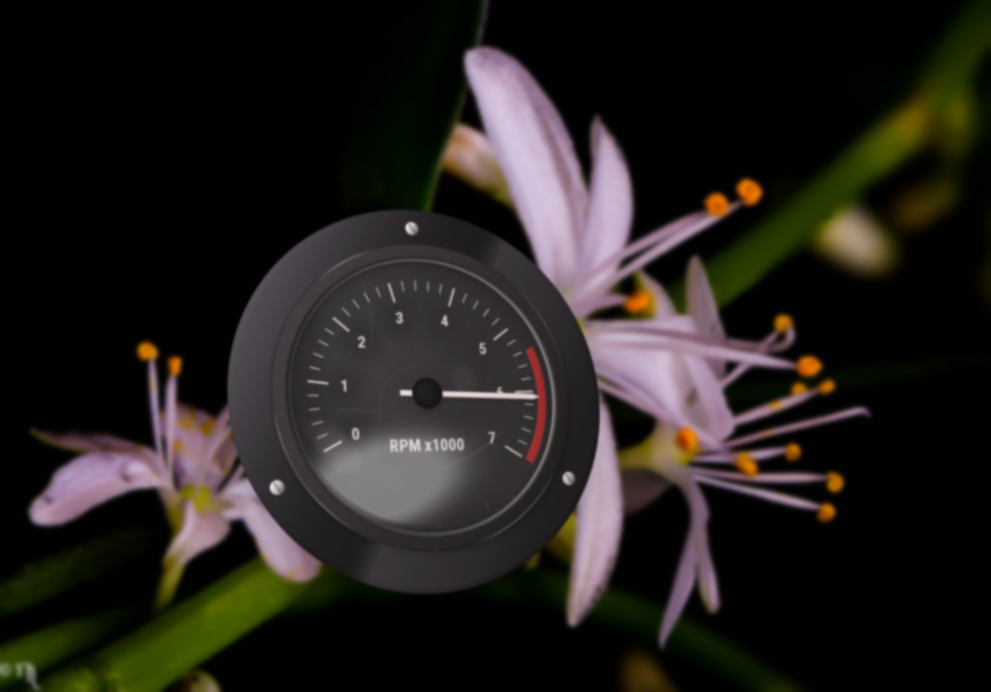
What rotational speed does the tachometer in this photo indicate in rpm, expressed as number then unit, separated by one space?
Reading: 6100 rpm
